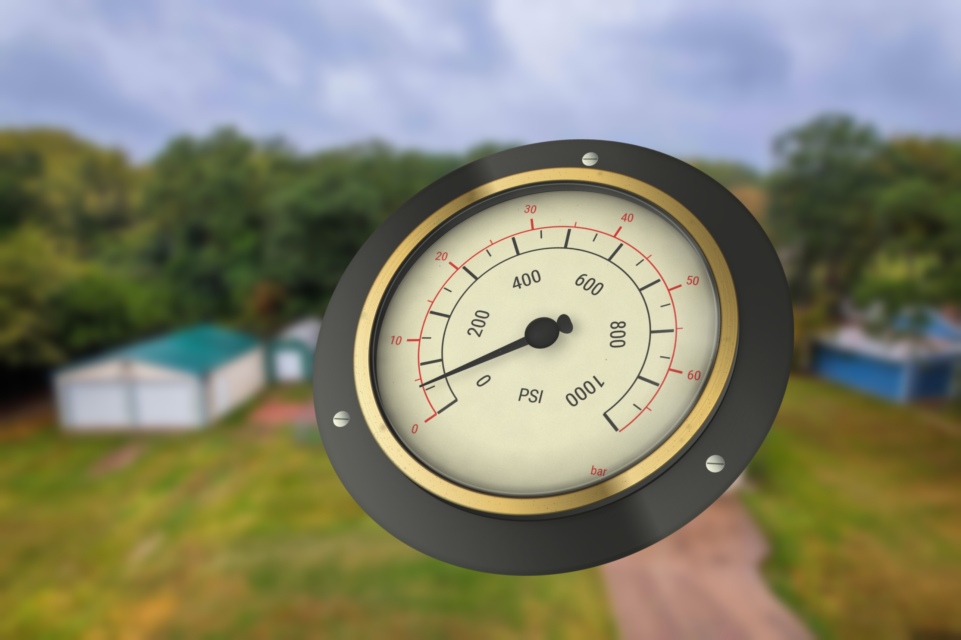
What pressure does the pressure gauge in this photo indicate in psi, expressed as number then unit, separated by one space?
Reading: 50 psi
